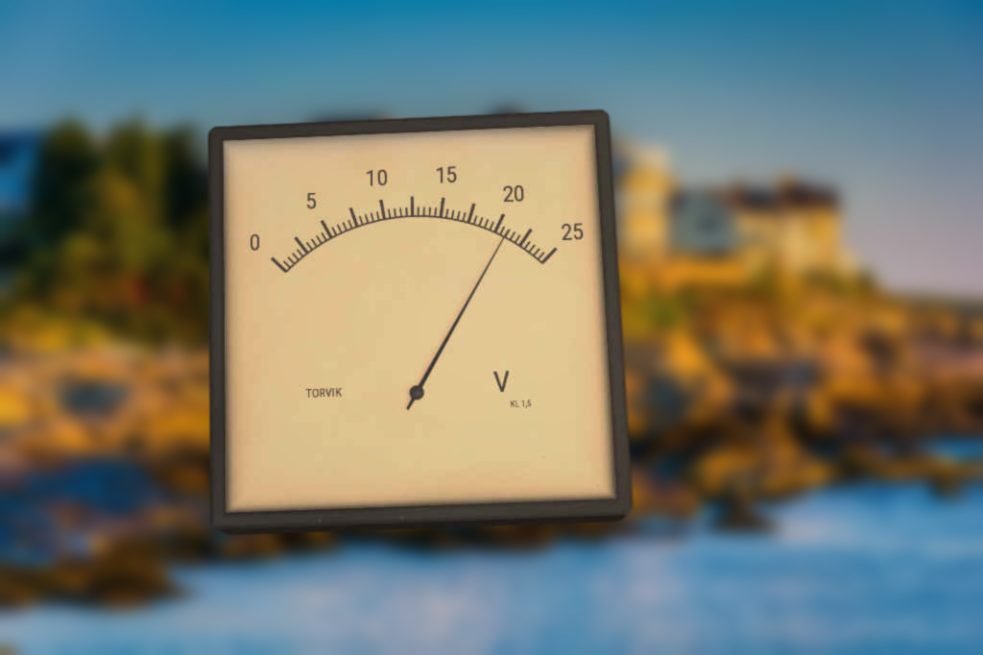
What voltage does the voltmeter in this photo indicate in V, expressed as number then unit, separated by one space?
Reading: 21 V
